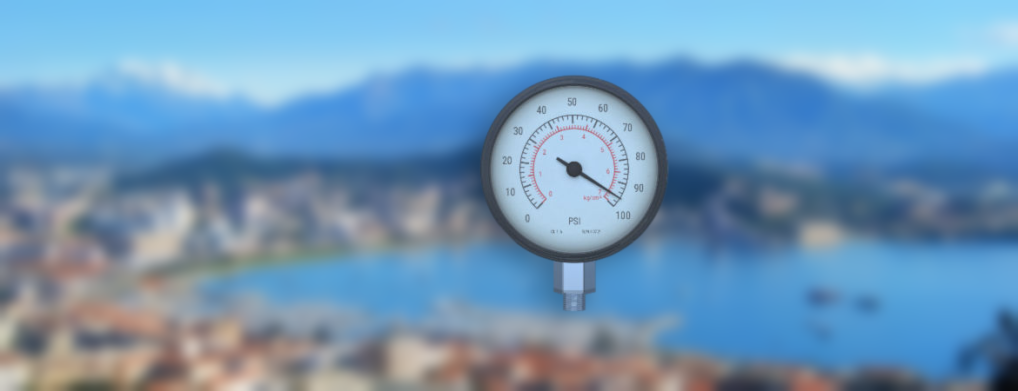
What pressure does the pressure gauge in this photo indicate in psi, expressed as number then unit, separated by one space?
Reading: 96 psi
